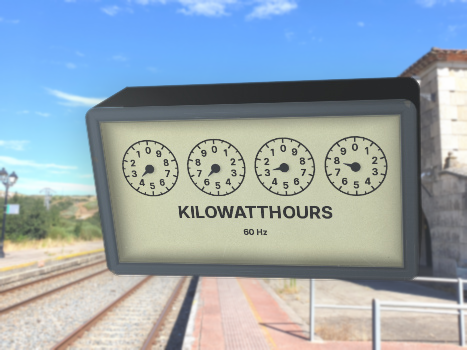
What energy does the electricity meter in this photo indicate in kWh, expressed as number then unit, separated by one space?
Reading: 3628 kWh
